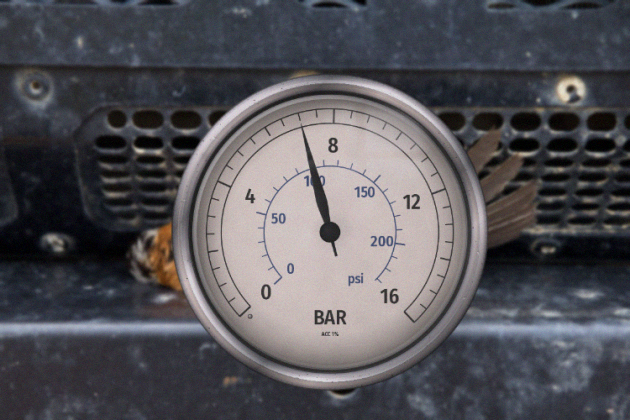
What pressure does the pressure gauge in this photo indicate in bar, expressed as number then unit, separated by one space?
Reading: 7 bar
